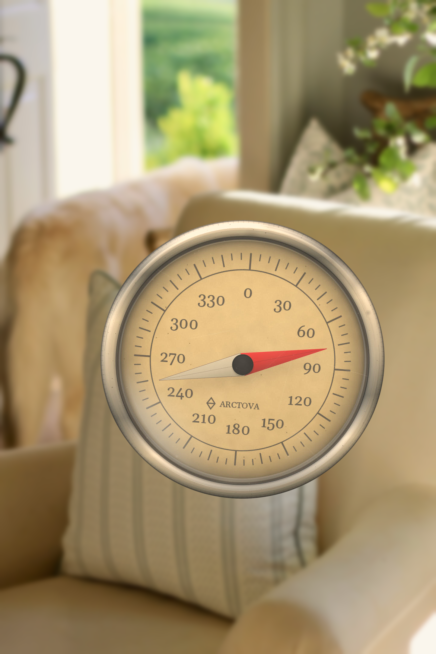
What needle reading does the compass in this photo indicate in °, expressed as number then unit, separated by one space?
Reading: 75 °
